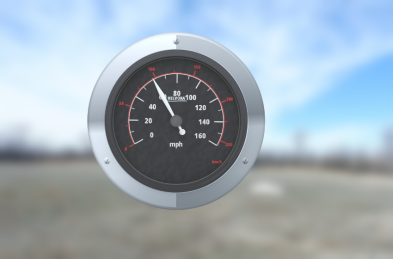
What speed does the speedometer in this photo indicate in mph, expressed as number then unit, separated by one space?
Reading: 60 mph
